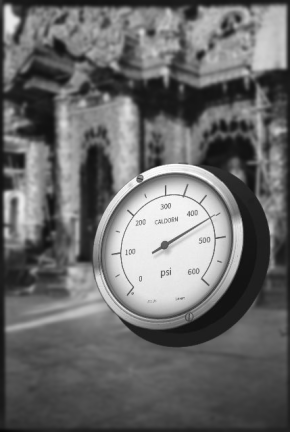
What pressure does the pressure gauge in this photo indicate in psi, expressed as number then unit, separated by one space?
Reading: 450 psi
